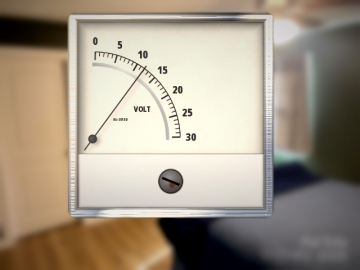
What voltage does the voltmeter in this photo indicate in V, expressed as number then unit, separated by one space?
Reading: 12 V
